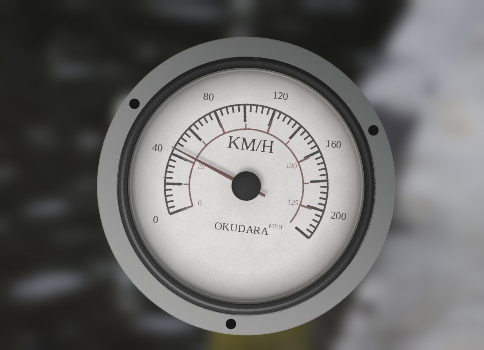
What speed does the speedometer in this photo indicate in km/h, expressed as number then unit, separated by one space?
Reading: 44 km/h
